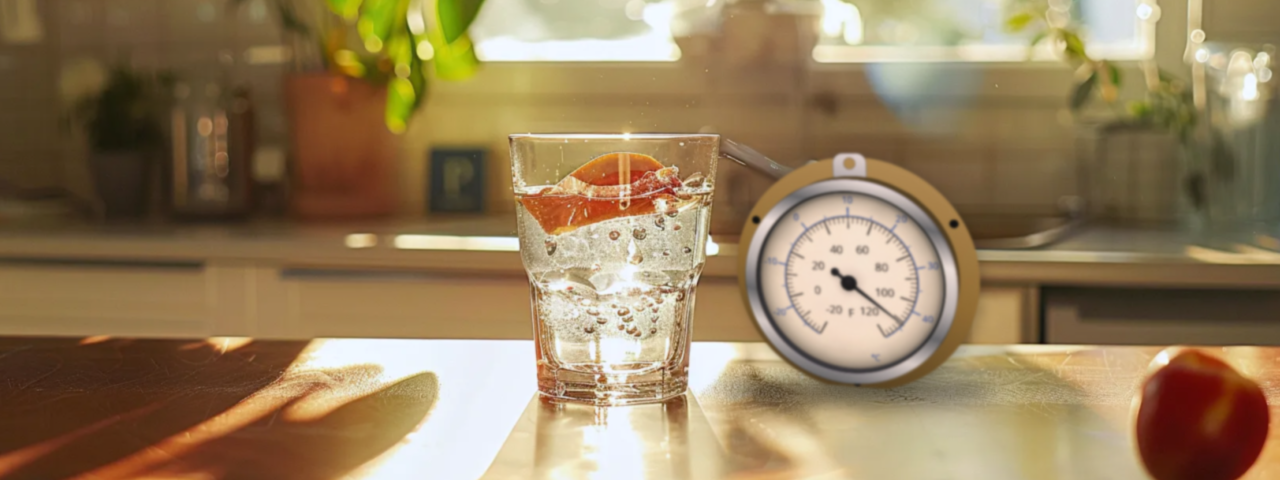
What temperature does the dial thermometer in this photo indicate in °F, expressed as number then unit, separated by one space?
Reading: 110 °F
